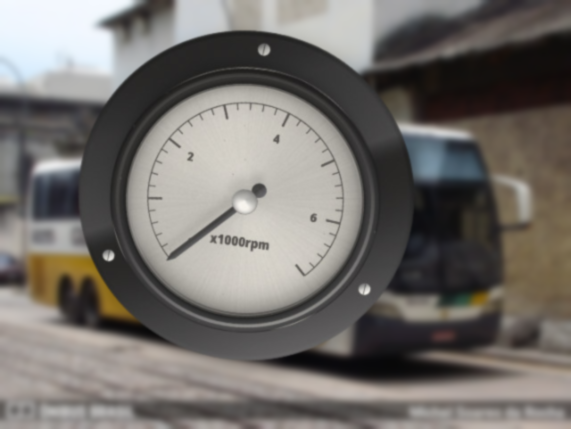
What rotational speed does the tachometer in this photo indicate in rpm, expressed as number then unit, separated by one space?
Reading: 0 rpm
